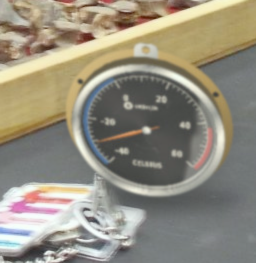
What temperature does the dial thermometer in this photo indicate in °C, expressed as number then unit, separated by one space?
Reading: -30 °C
